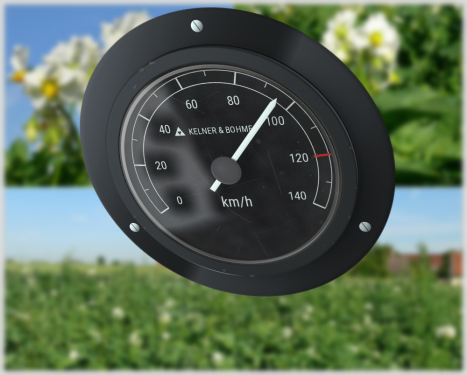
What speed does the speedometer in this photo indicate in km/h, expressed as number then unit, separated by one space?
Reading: 95 km/h
